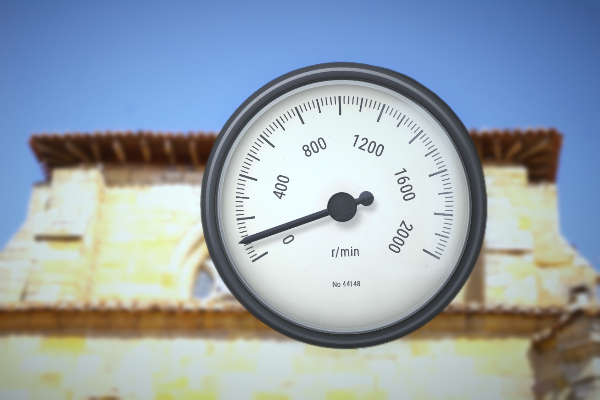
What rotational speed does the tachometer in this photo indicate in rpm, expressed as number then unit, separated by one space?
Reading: 100 rpm
